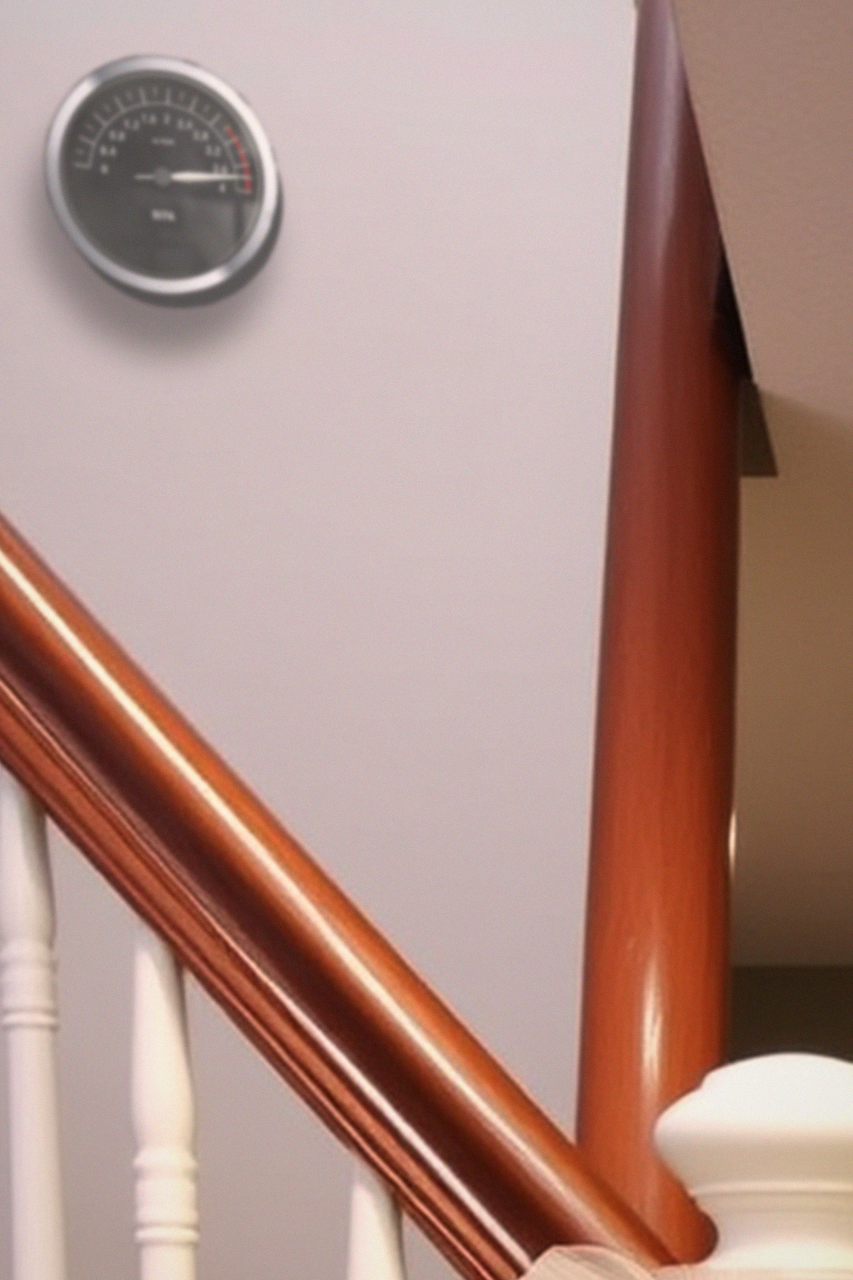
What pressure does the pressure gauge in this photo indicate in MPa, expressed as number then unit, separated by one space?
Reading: 3.8 MPa
